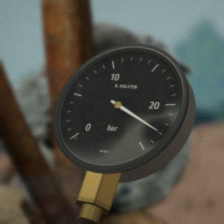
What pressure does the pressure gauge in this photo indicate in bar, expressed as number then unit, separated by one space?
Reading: 23 bar
